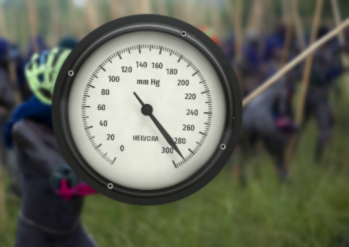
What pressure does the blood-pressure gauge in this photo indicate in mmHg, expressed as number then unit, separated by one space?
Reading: 290 mmHg
